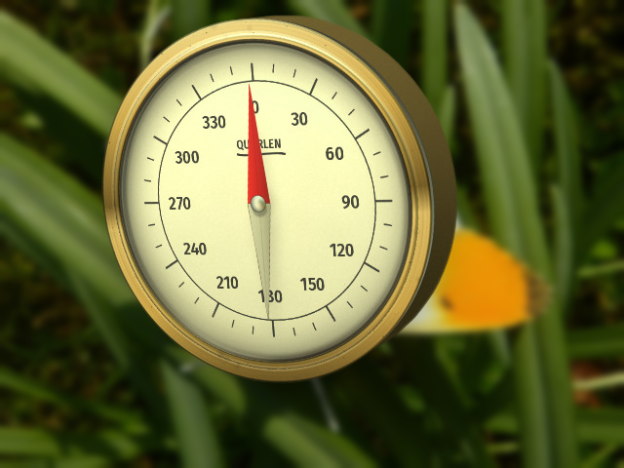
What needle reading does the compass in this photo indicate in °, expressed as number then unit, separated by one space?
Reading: 0 °
